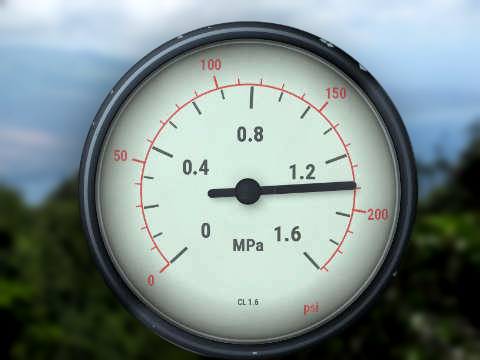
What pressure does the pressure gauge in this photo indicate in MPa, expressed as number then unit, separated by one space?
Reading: 1.3 MPa
